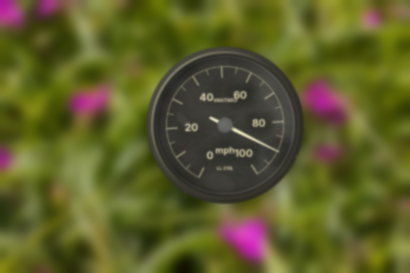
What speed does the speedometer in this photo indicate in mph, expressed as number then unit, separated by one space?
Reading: 90 mph
